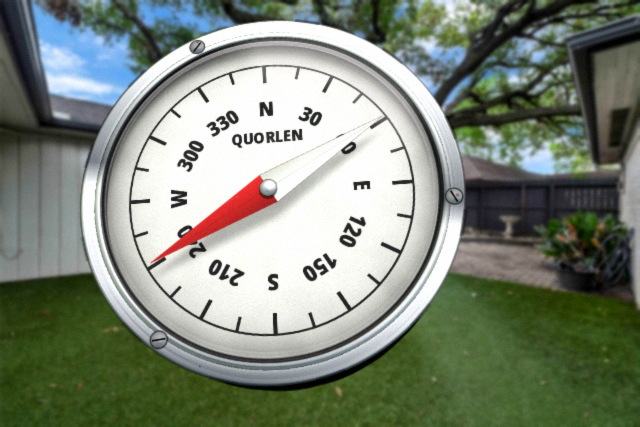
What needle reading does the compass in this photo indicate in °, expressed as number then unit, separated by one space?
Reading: 240 °
